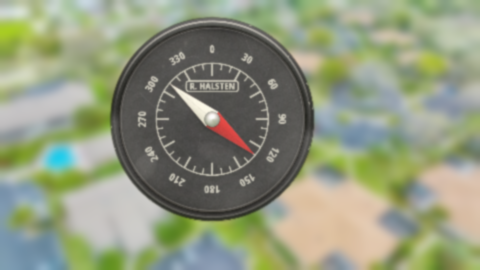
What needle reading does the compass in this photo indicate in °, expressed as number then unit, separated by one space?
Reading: 130 °
